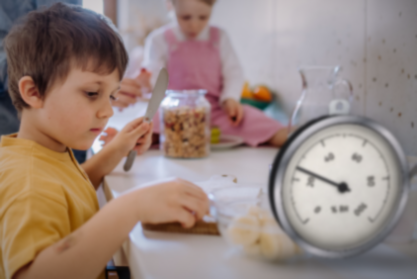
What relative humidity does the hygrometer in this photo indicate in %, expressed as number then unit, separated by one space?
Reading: 25 %
